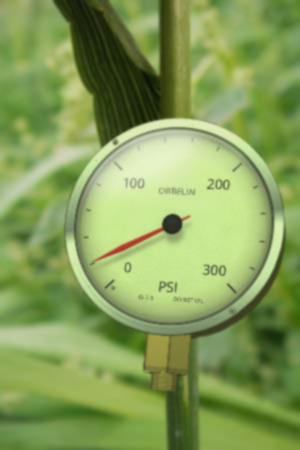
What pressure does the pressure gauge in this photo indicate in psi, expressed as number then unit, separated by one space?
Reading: 20 psi
